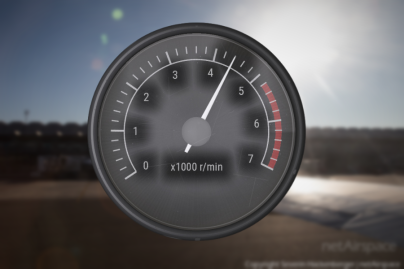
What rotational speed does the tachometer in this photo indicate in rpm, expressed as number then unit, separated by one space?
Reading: 4400 rpm
